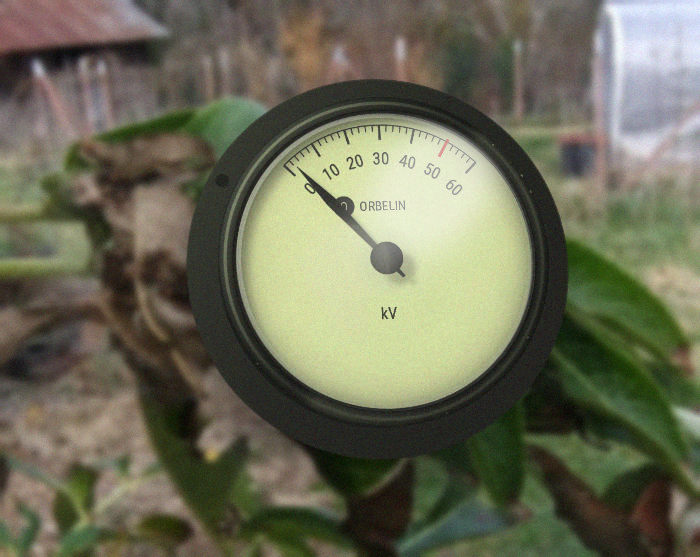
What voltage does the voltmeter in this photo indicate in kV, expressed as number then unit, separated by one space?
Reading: 2 kV
